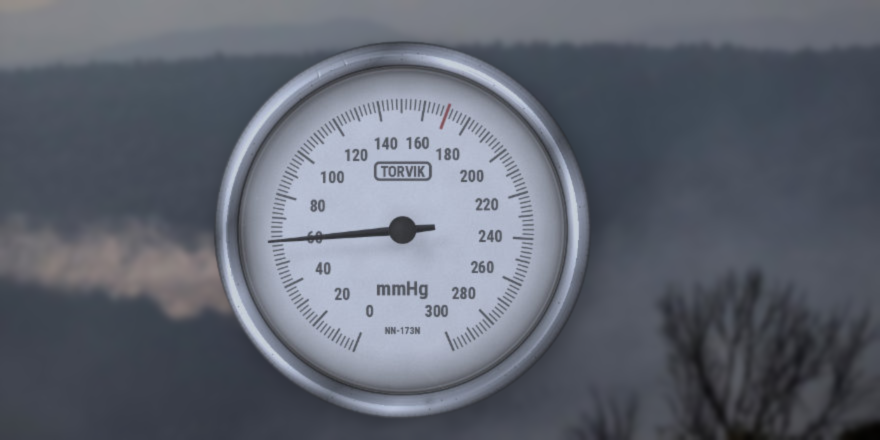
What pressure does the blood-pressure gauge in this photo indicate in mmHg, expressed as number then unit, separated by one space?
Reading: 60 mmHg
